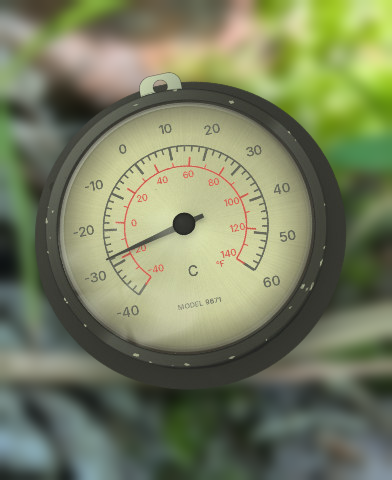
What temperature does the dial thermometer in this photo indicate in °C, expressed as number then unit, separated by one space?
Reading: -28 °C
